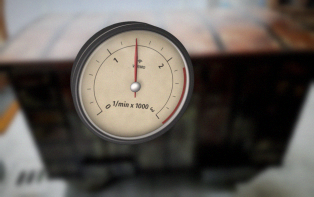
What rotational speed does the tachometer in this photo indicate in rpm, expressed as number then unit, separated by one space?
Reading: 1400 rpm
